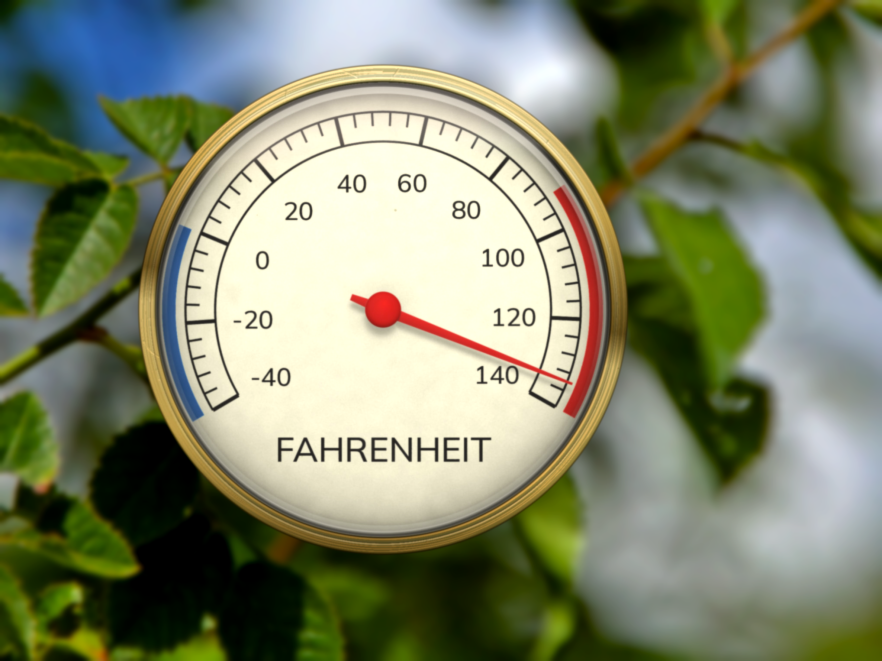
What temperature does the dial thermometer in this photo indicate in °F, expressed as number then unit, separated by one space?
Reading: 134 °F
